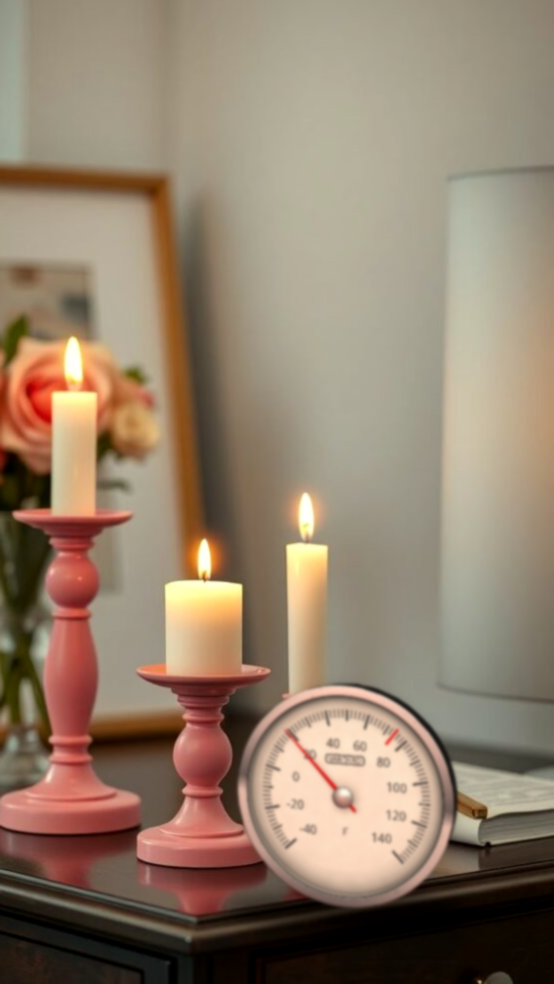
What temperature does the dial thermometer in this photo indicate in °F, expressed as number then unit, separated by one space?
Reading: 20 °F
